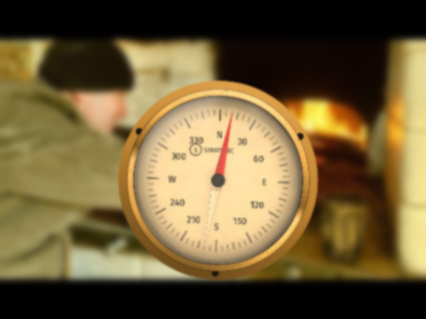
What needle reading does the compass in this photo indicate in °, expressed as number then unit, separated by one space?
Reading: 10 °
